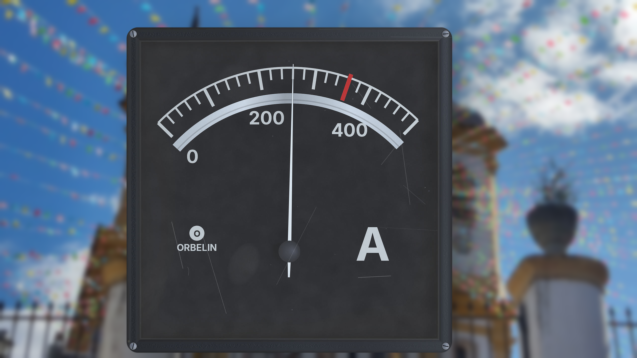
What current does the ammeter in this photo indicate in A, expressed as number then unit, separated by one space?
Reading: 260 A
